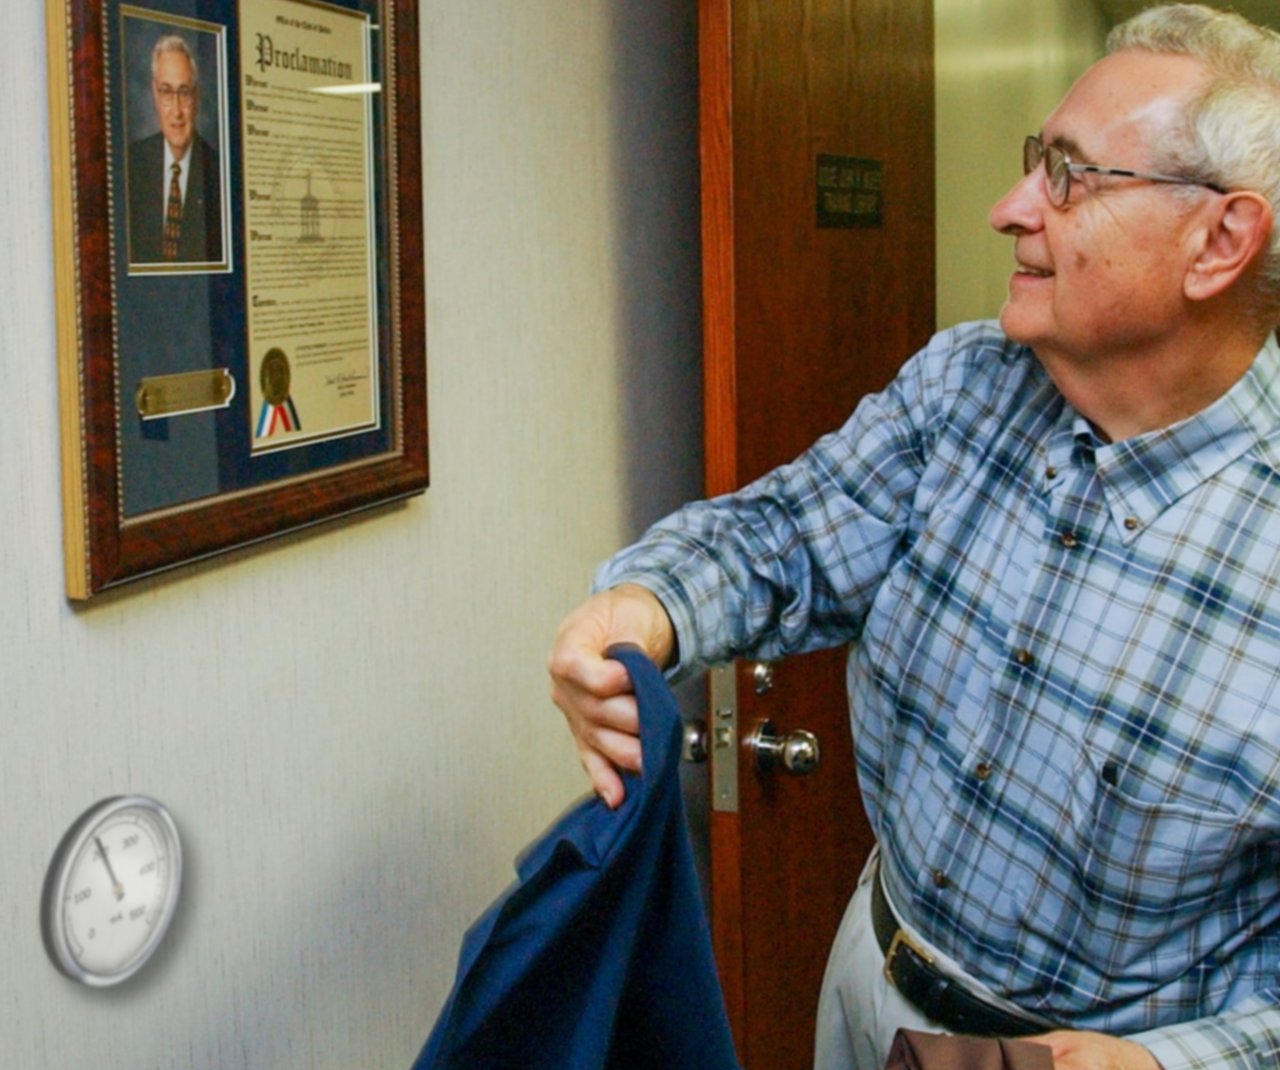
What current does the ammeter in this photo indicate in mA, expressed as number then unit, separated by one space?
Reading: 200 mA
